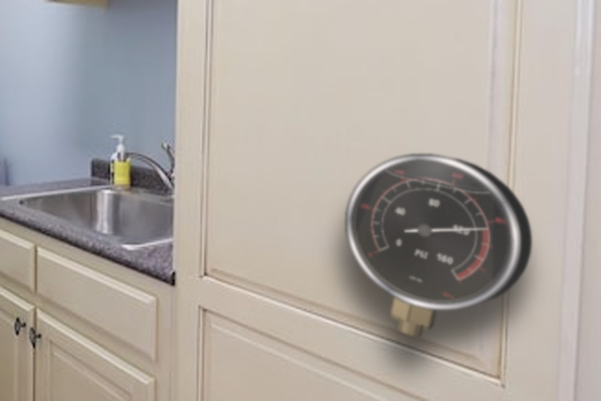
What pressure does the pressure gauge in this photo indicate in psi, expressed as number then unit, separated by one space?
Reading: 120 psi
